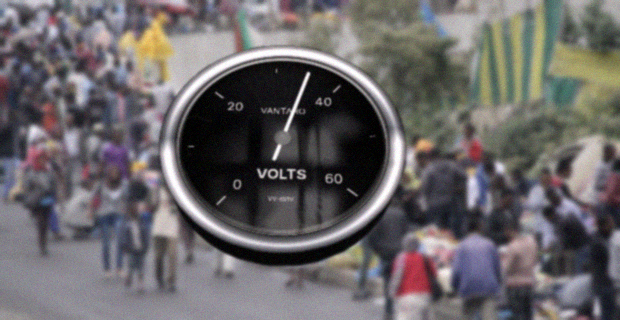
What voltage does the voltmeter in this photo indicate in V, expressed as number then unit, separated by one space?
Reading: 35 V
